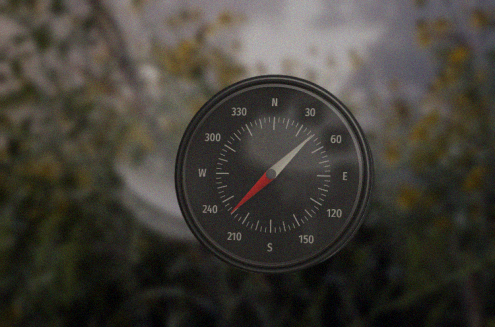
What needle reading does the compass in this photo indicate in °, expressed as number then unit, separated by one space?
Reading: 225 °
